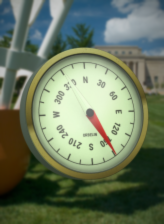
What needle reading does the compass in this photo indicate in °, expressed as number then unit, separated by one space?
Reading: 150 °
